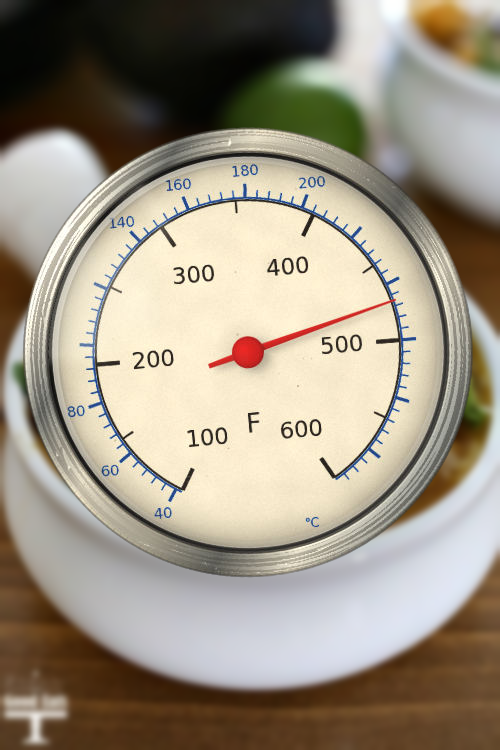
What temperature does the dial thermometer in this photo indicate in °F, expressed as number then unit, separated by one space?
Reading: 475 °F
